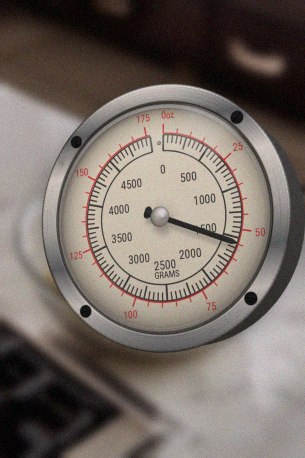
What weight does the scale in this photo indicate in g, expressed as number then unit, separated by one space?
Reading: 1550 g
